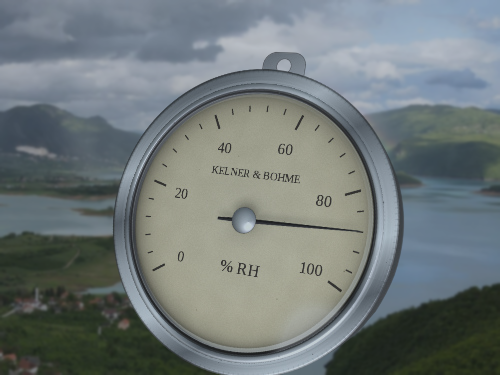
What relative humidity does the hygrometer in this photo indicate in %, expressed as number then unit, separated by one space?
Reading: 88 %
